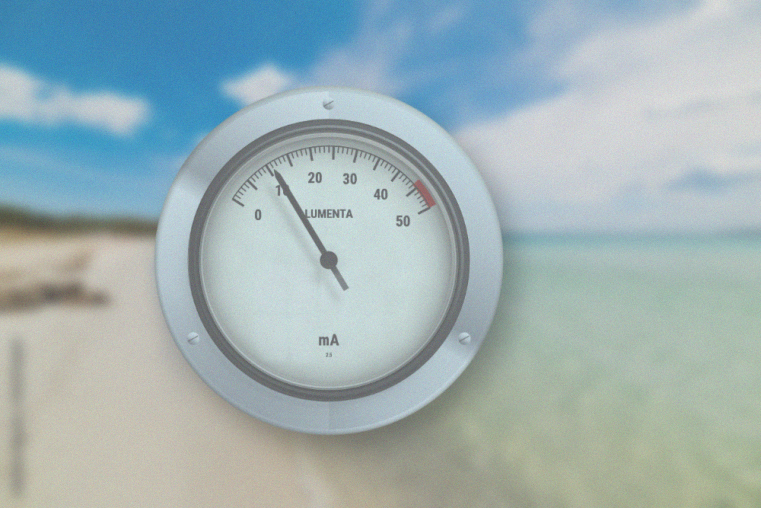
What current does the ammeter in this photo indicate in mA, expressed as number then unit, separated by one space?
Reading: 11 mA
